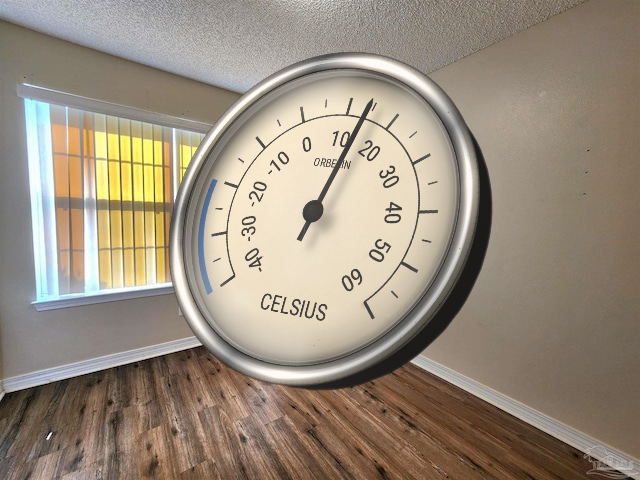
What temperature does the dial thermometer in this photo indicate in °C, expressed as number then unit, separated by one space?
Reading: 15 °C
